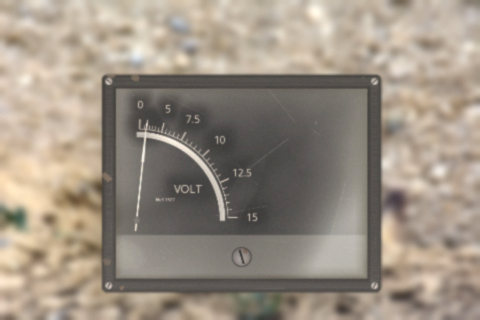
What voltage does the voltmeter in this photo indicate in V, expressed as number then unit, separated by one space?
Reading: 2.5 V
